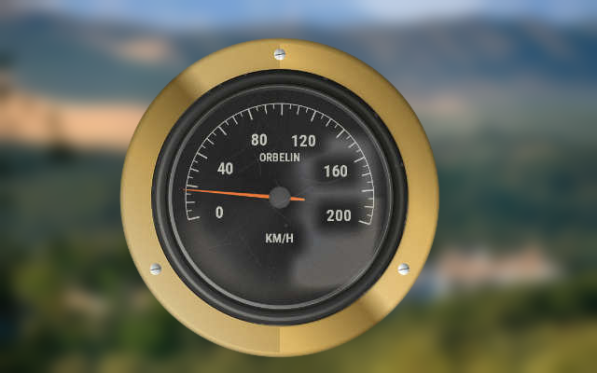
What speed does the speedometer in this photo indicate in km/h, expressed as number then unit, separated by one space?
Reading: 17.5 km/h
